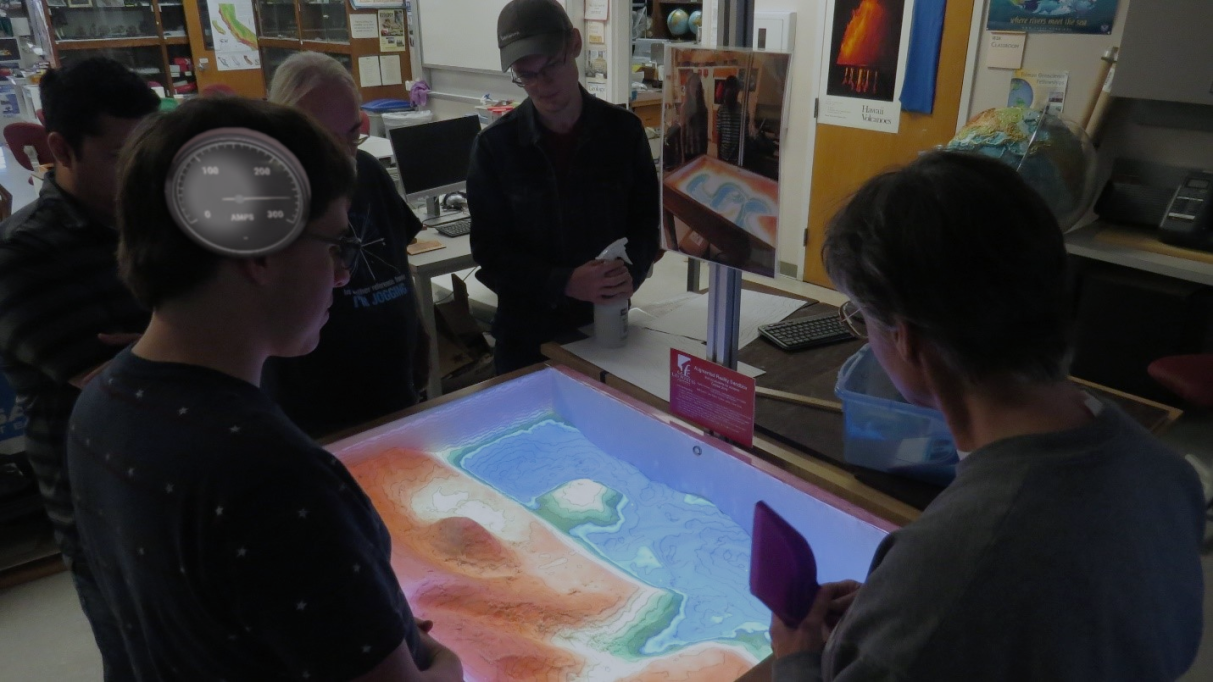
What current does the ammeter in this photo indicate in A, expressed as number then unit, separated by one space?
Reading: 260 A
